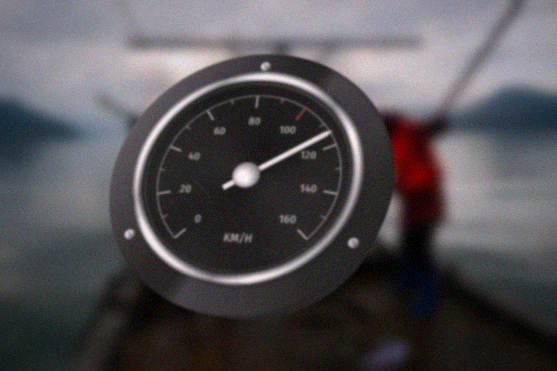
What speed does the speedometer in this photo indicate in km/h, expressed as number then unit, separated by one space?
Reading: 115 km/h
